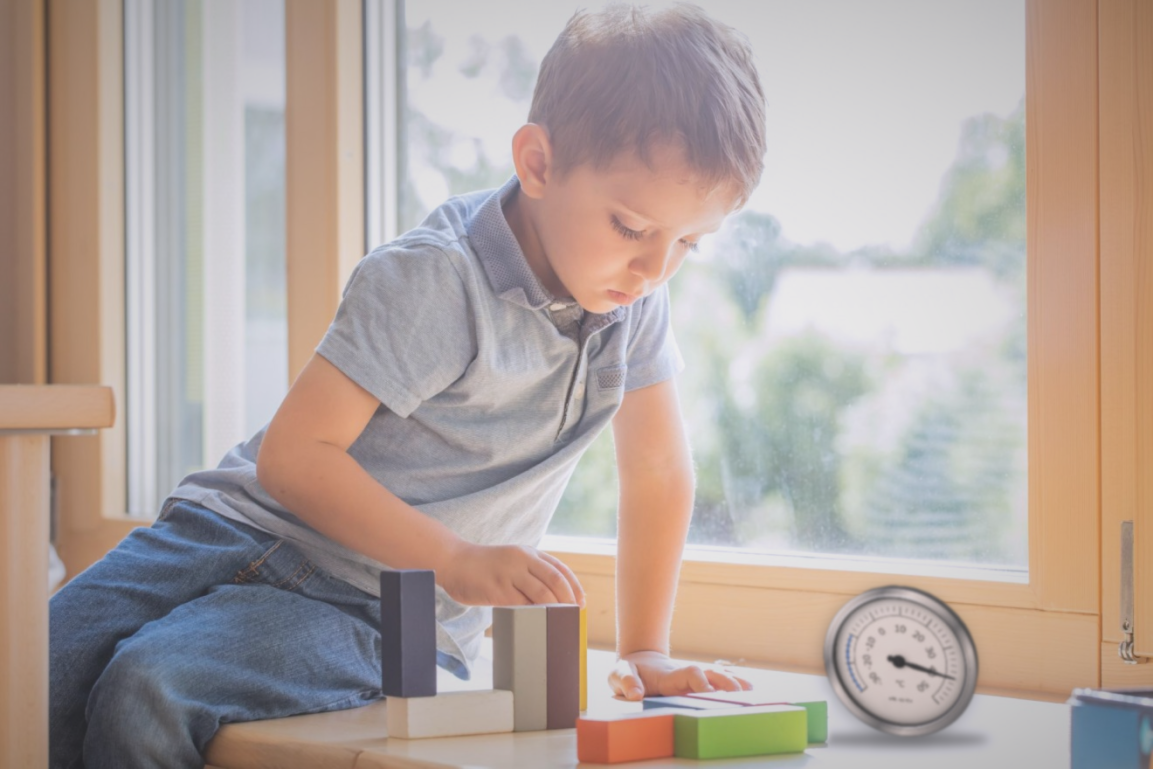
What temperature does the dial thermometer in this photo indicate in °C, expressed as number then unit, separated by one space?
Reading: 40 °C
